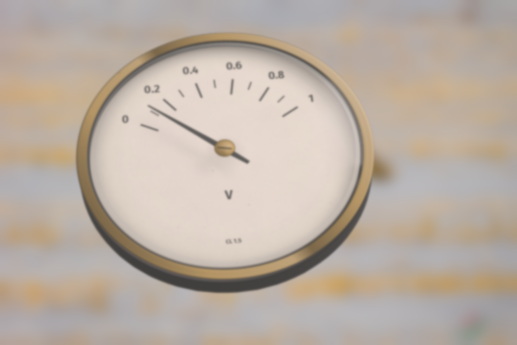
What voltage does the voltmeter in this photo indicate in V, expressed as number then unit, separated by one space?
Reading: 0.1 V
